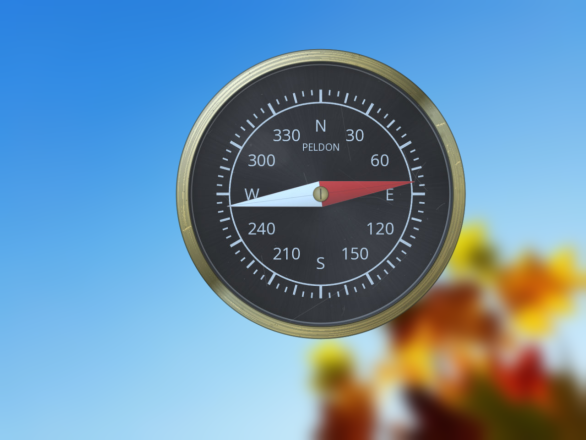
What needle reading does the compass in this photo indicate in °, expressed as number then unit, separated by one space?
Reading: 82.5 °
